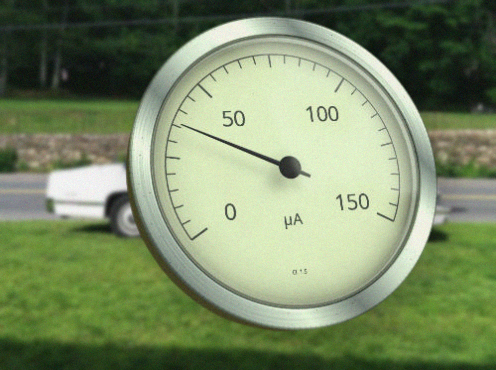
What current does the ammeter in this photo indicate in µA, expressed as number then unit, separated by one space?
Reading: 35 µA
